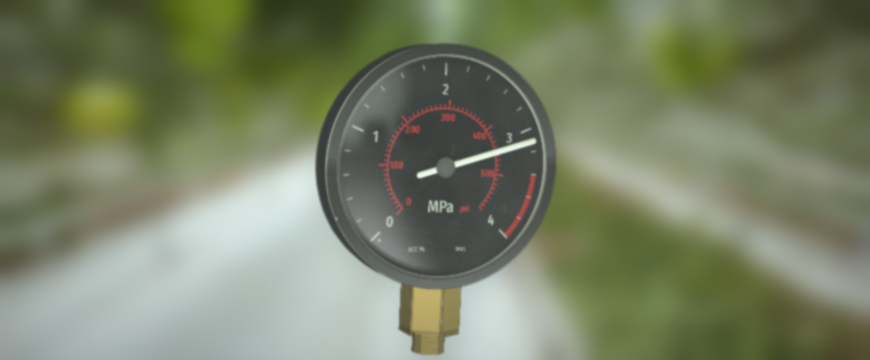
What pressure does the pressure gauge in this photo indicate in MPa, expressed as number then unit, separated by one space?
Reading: 3.1 MPa
